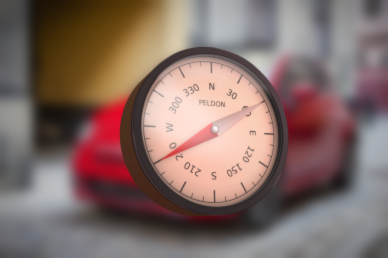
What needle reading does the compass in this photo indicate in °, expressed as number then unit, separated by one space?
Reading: 240 °
